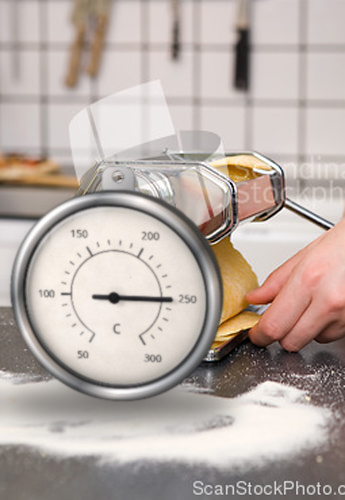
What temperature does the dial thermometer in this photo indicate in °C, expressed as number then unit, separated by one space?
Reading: 250 °C
